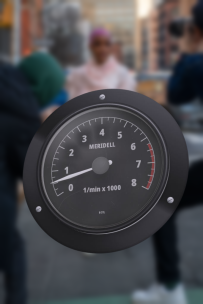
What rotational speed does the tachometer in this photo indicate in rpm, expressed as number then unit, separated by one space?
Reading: 500 rpm
